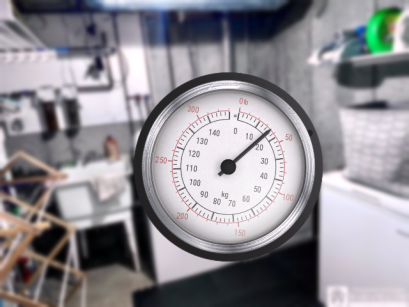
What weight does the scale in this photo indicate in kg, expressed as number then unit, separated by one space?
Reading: 16 kg
